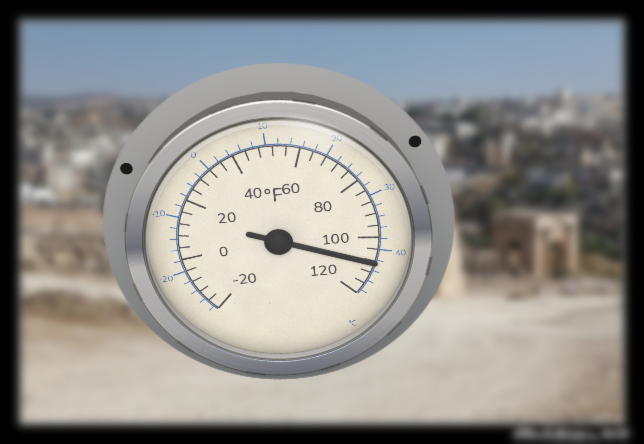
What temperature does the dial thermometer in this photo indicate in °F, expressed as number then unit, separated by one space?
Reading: 108 °F
